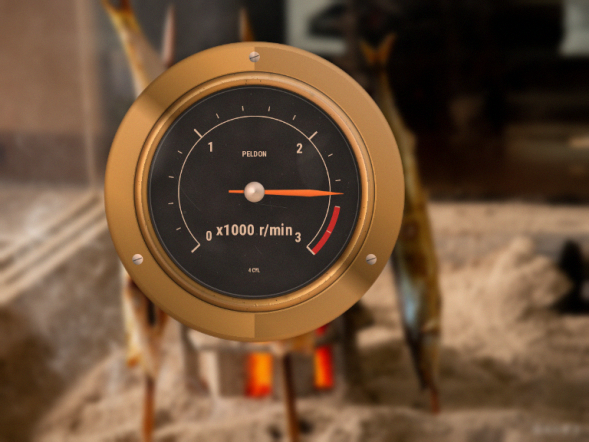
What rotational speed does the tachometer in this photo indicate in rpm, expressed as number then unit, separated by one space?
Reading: 2500 rpm
